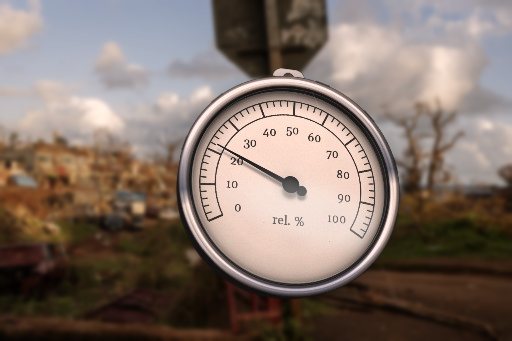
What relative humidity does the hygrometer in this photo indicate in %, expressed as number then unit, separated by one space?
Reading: 22 %
